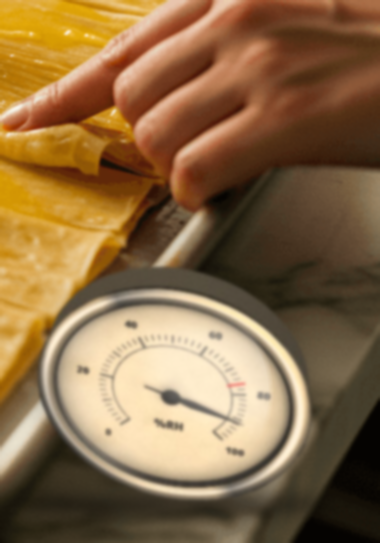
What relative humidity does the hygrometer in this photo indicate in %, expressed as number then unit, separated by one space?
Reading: 90 %
